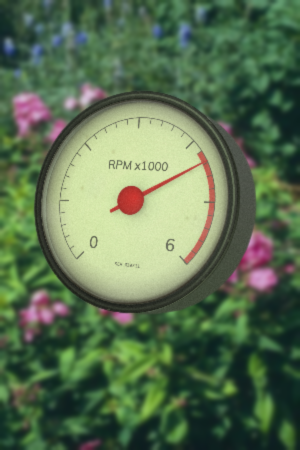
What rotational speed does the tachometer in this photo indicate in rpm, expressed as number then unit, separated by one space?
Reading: 4400 rpm
